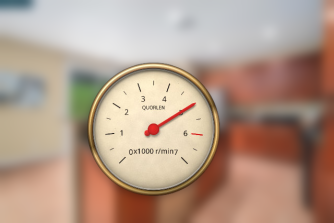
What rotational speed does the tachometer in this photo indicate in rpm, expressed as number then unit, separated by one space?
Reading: 5000 rpm
